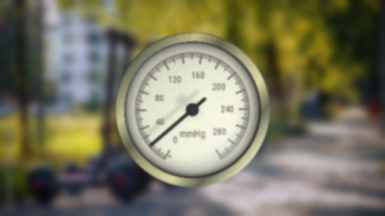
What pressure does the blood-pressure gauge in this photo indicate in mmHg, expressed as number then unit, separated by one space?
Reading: 20 mmHg
